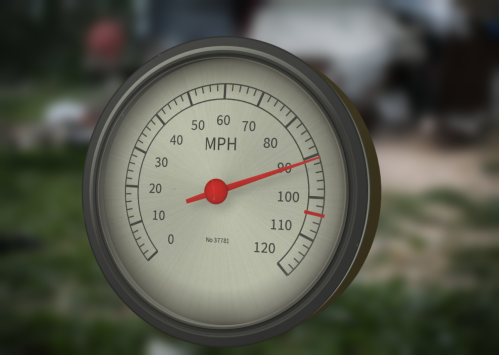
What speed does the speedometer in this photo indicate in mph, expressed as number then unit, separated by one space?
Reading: 91 mph
